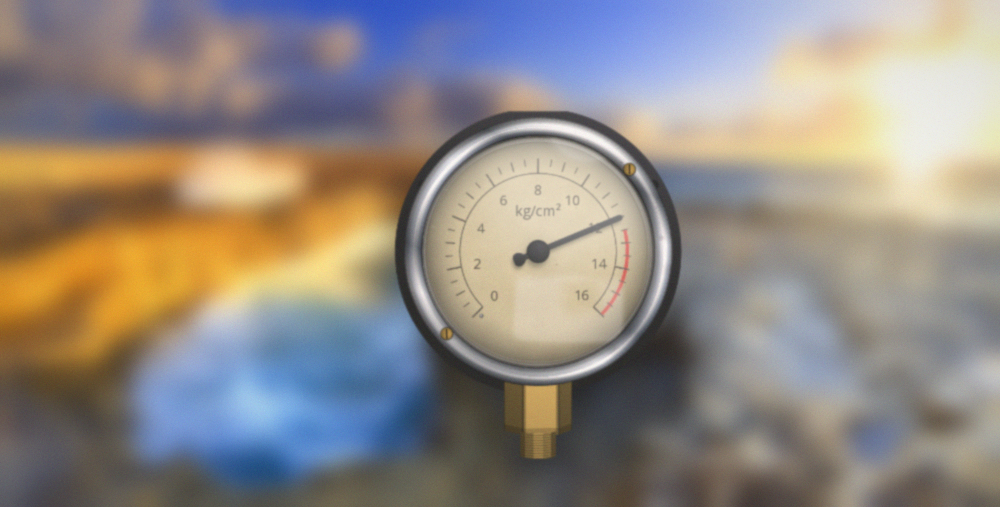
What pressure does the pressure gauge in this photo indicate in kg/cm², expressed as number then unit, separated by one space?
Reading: 12 kg/cm²
